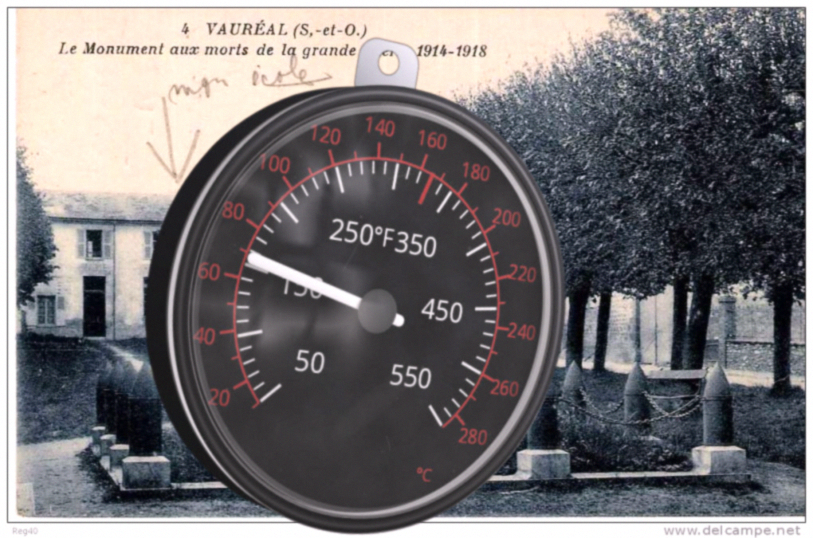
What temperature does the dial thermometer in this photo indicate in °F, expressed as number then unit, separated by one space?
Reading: 155 °F
